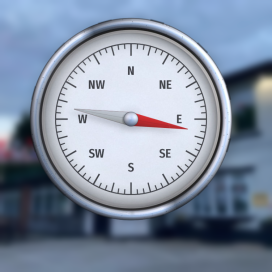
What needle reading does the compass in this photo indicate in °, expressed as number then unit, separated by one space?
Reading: 100 °
